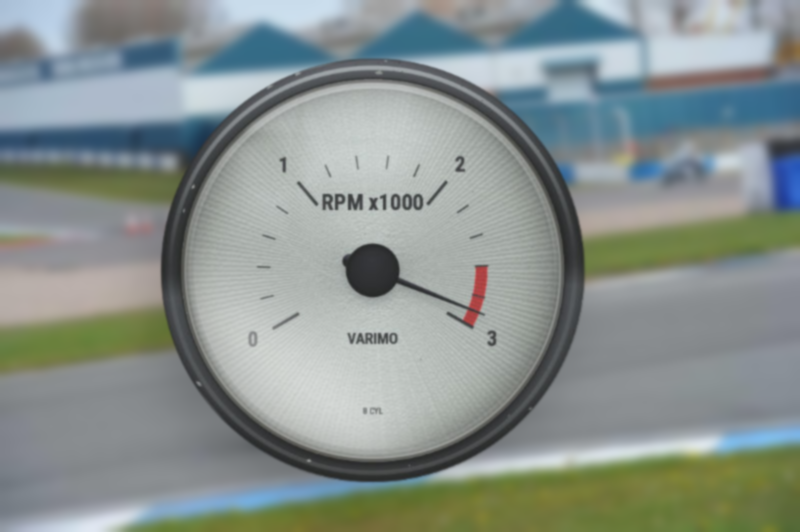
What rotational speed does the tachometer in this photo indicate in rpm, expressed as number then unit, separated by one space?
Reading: 2900 rpm
